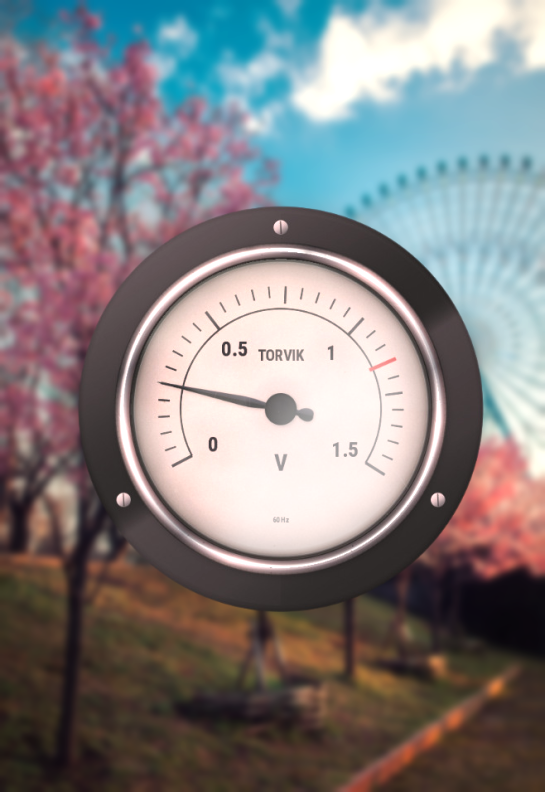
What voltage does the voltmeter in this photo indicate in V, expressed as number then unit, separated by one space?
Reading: 0.25 V
